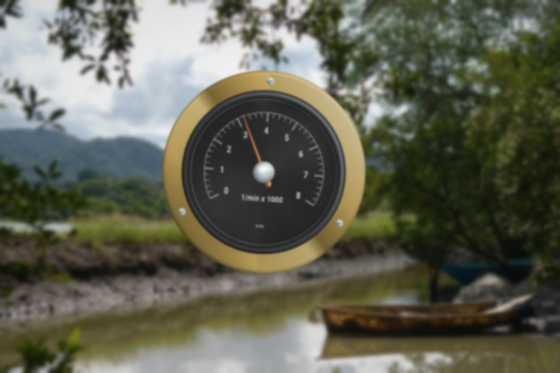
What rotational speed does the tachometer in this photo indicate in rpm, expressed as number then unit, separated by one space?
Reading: 3200 rpm
